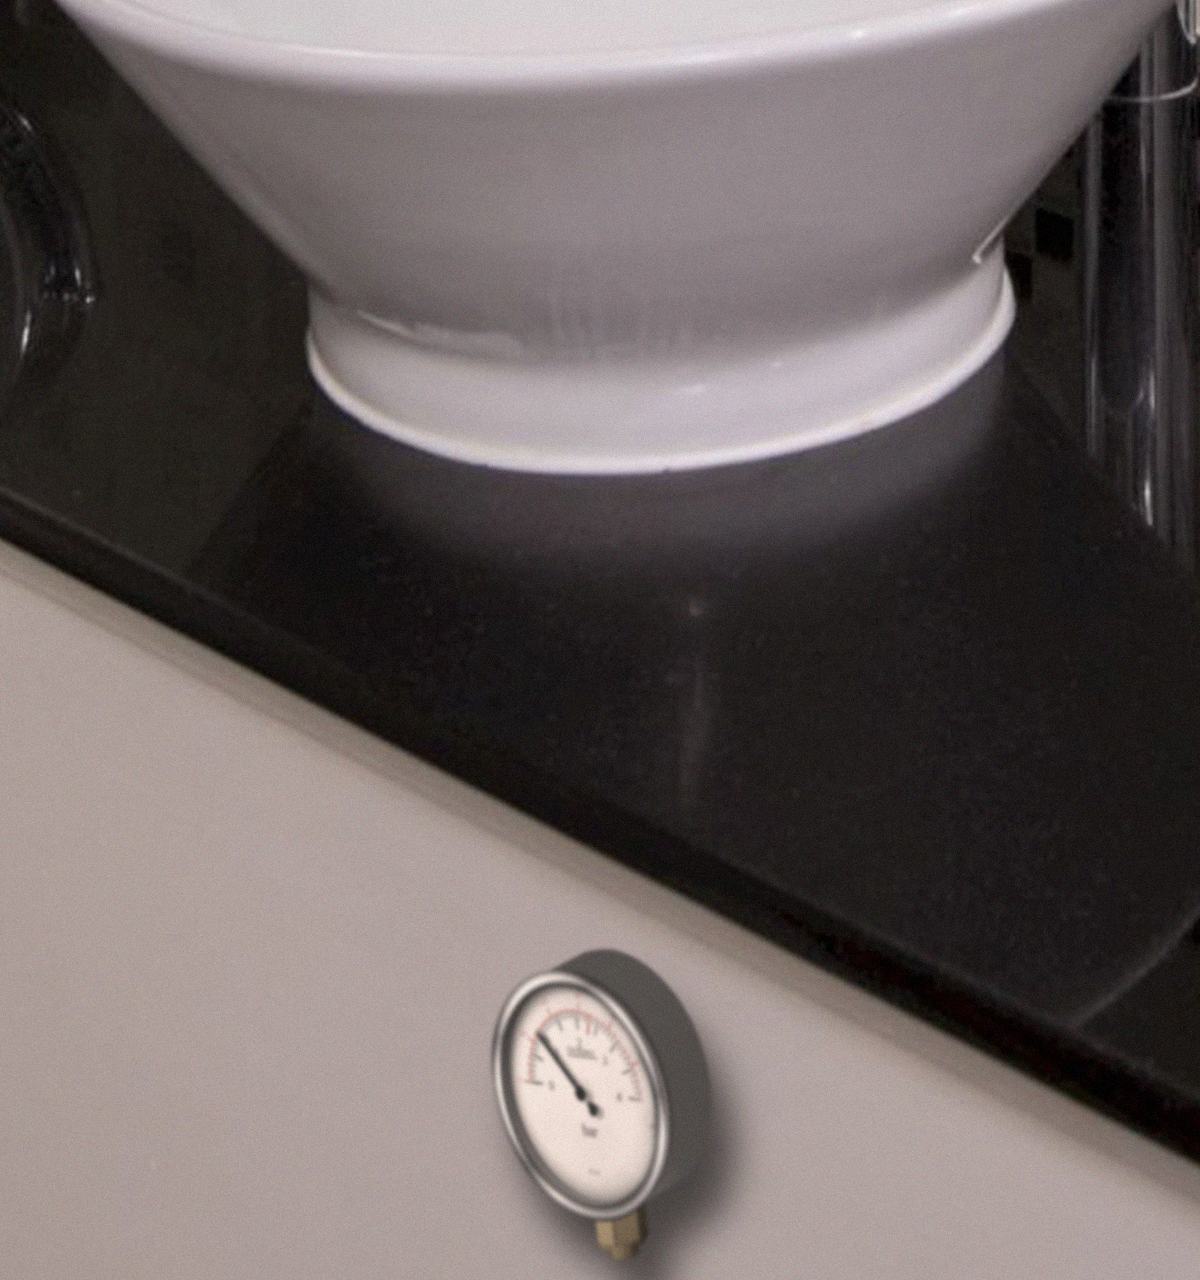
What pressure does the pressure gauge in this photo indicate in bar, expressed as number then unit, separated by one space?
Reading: 1 bar
